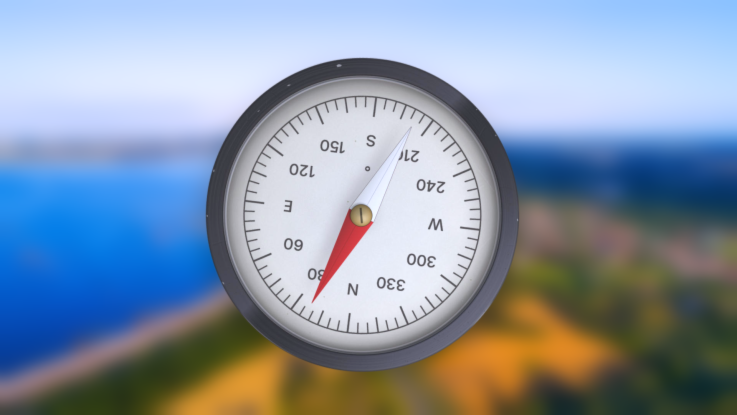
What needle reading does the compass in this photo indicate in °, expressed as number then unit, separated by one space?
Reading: 22.5 °
